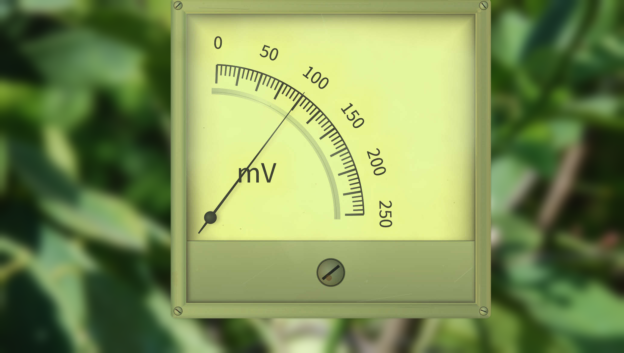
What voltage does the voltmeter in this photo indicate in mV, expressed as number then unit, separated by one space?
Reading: 100 mV
